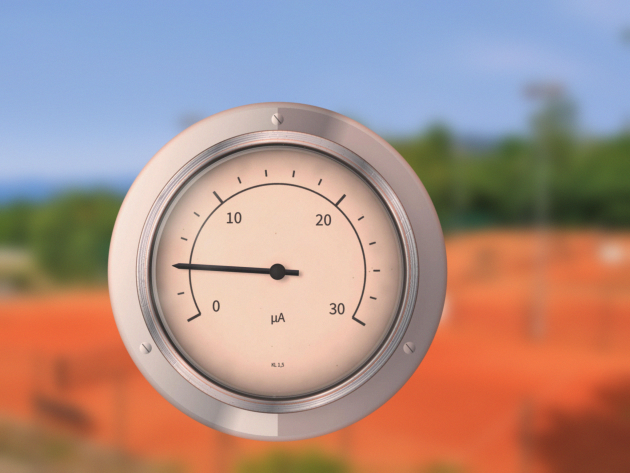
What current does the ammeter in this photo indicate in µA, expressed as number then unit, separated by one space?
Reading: 4 µA
